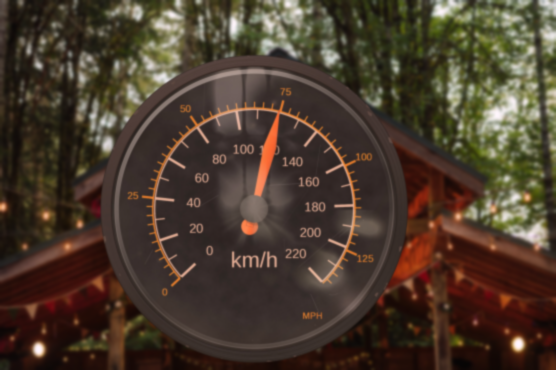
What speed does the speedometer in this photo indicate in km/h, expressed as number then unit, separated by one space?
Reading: 120 km/h
